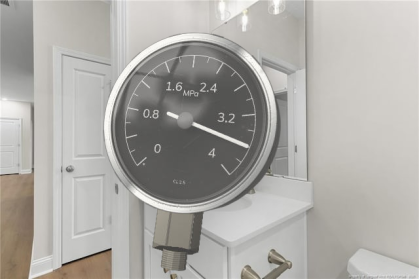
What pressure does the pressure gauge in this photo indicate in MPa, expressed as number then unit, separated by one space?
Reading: 3.6 MPa
